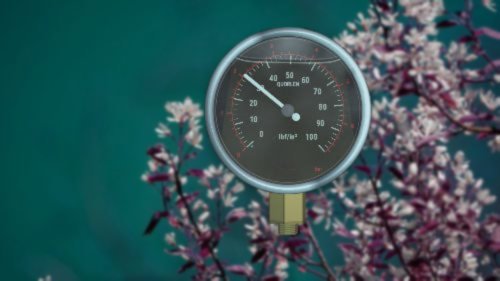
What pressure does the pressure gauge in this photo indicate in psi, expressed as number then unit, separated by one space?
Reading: 30 psi
